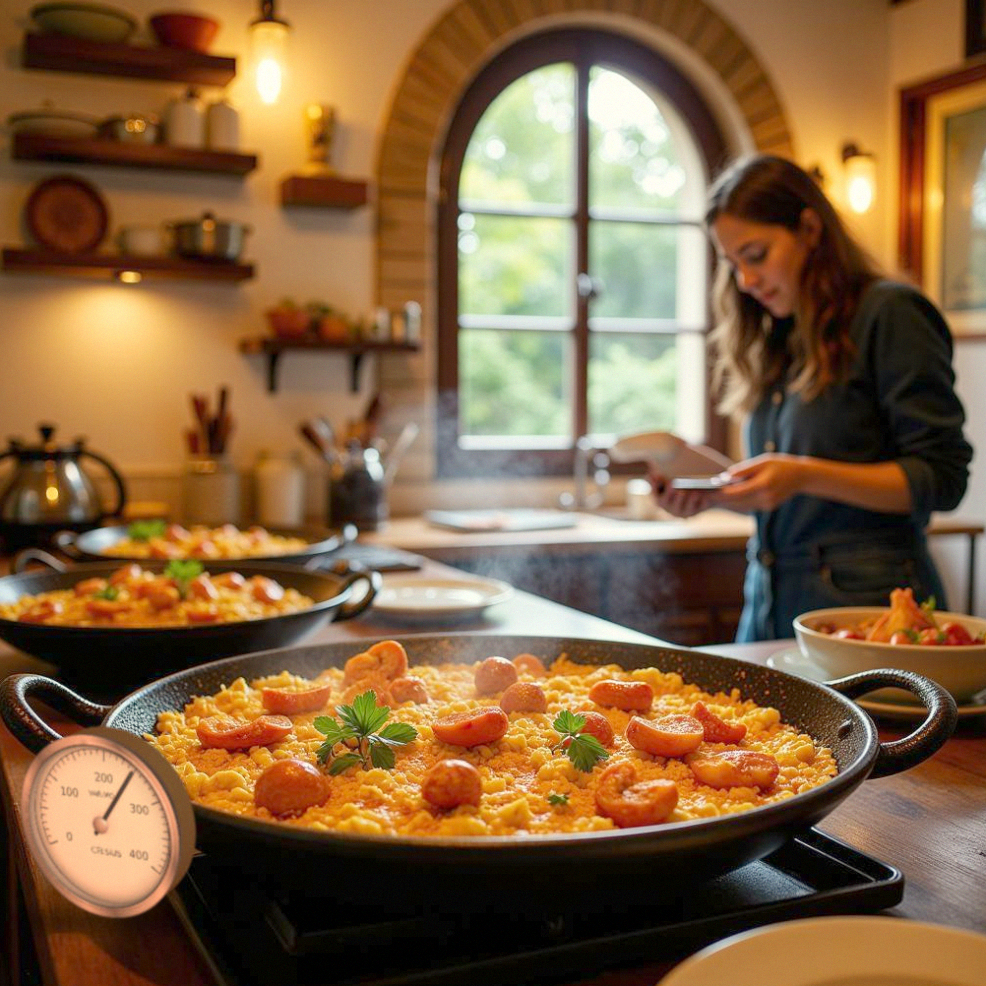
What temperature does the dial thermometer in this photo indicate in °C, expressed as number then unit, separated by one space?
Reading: 250 °C
